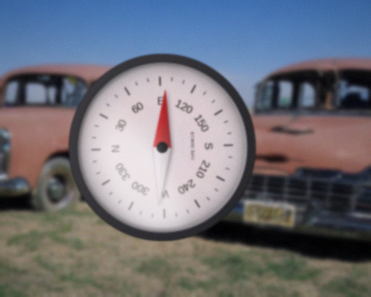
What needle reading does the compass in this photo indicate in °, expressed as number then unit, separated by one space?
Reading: 95 °
